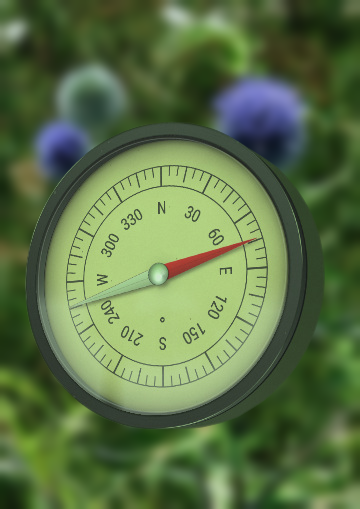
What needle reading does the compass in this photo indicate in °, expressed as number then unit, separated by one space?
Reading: 75 °
